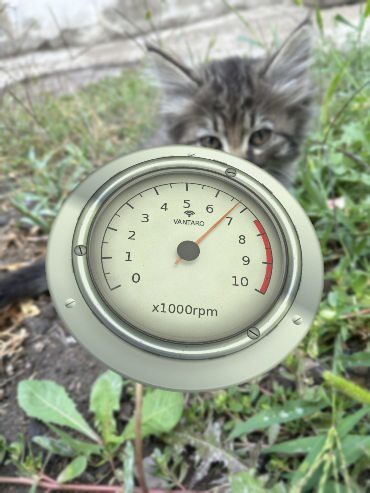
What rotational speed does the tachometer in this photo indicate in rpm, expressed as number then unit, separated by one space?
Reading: 6750 rpm
